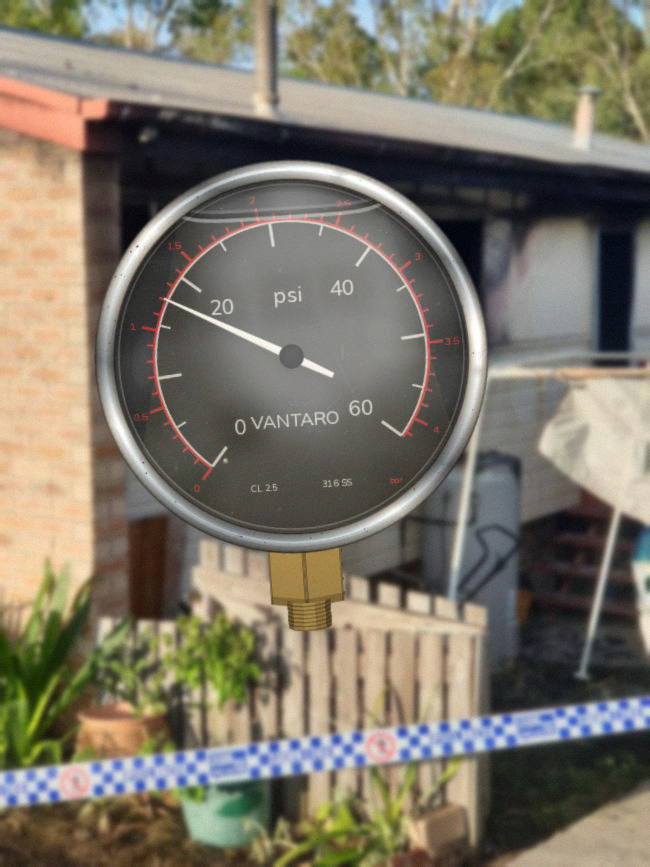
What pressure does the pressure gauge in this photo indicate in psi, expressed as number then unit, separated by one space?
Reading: 17.5 psi
